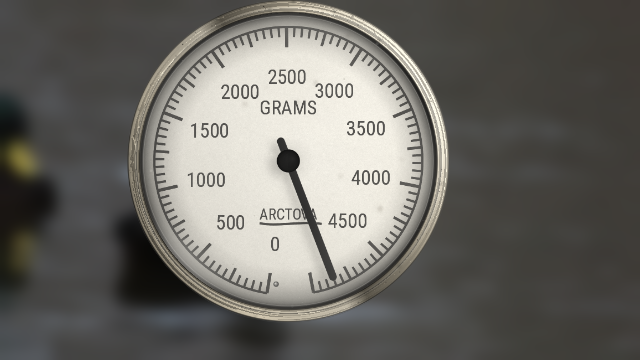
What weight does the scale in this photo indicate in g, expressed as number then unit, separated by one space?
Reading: 4850 g
